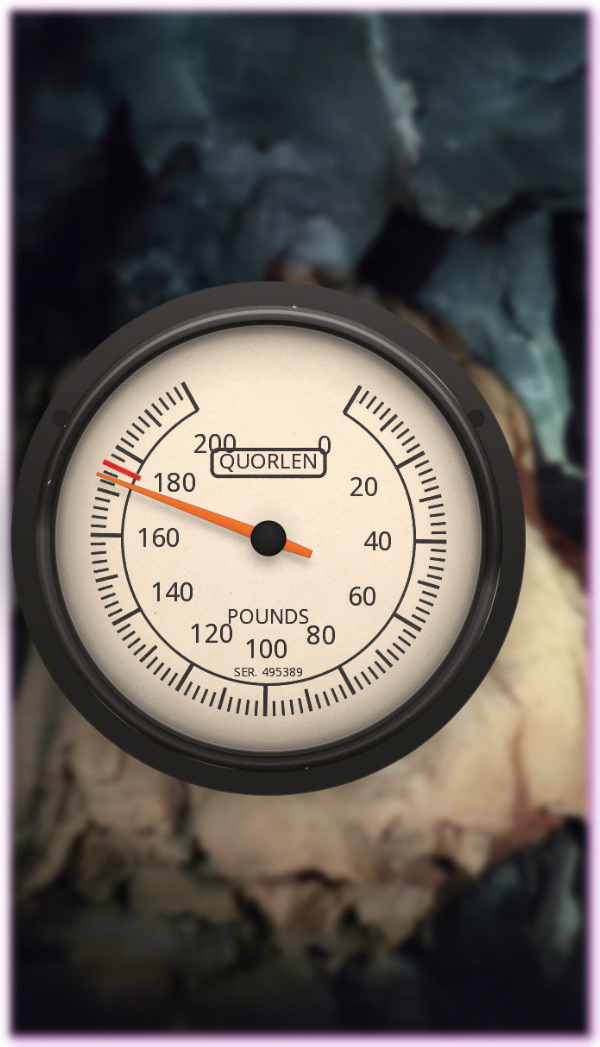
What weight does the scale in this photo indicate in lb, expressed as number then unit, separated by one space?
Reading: 173 lb
